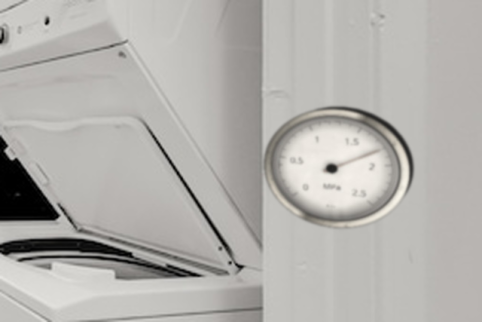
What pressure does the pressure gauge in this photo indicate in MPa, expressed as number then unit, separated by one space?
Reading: 1.8 MPa
